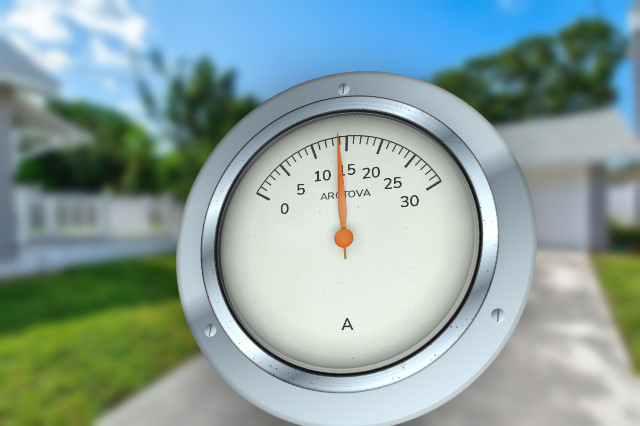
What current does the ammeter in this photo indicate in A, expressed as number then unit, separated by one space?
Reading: 14 A
